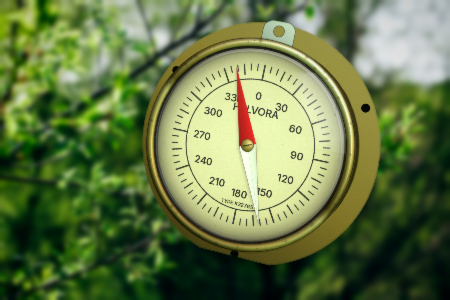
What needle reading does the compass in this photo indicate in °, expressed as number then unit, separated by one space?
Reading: 340 °
